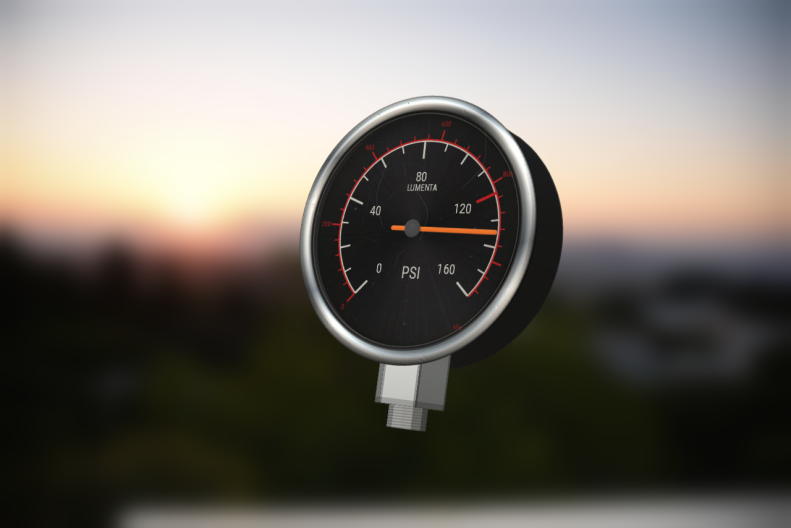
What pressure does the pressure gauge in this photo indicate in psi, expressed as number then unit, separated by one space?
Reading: 135 psi
